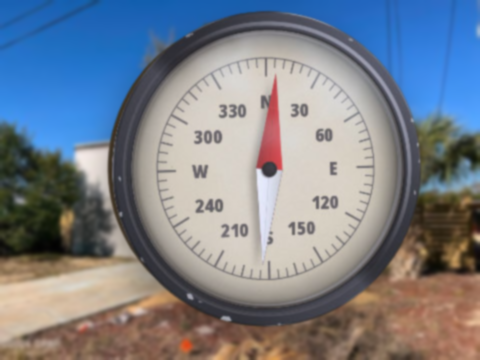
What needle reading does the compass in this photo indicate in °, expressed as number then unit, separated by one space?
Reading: 5 °
